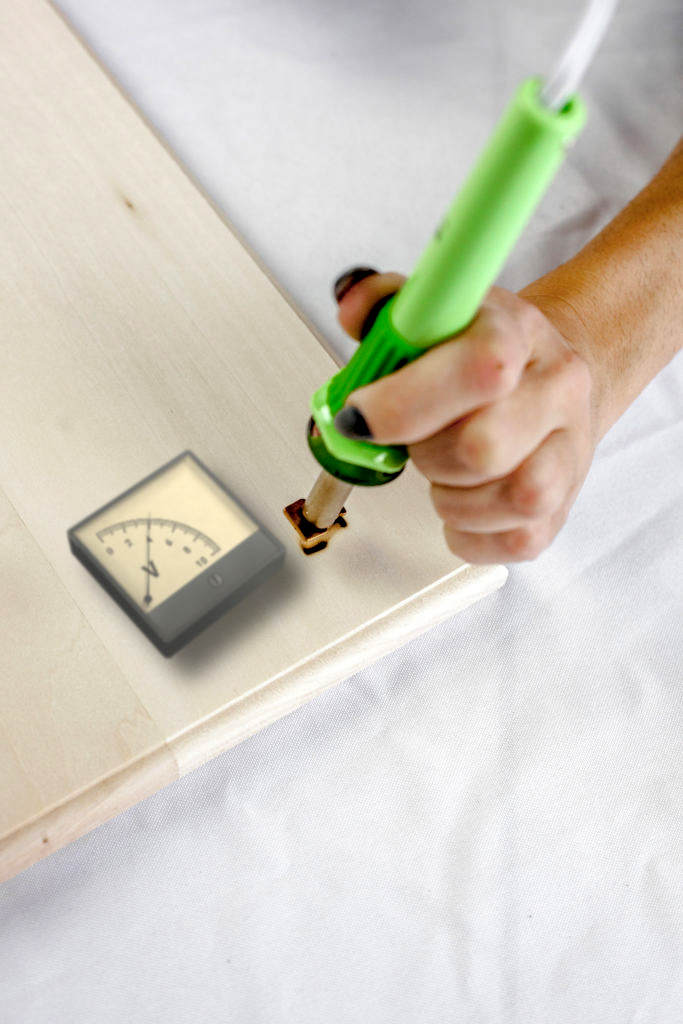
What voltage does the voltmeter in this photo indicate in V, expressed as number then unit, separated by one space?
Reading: 4 V
